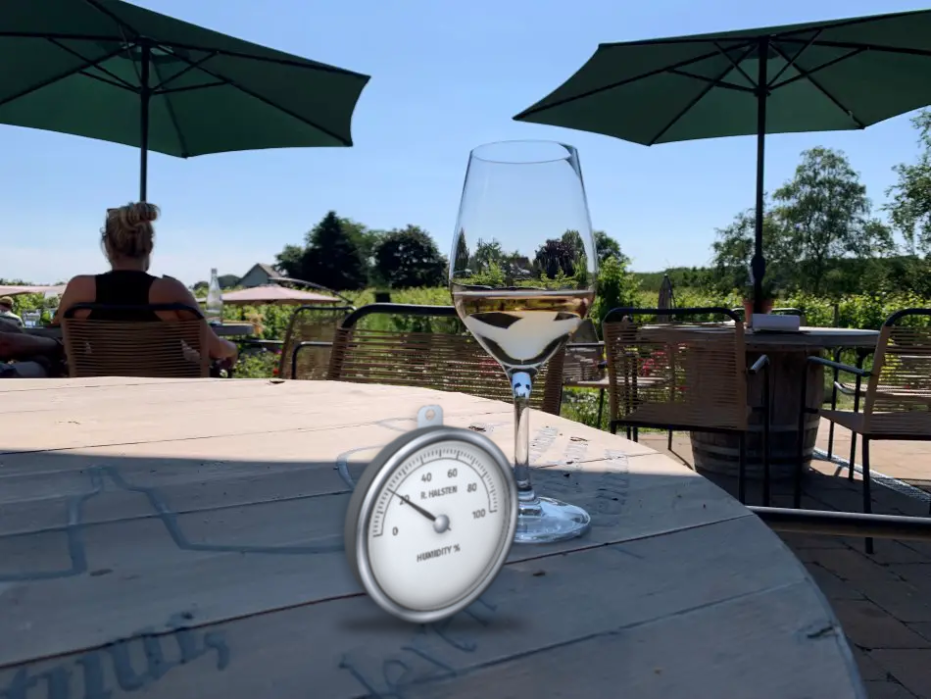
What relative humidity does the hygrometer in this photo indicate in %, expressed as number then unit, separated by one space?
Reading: 20 %
